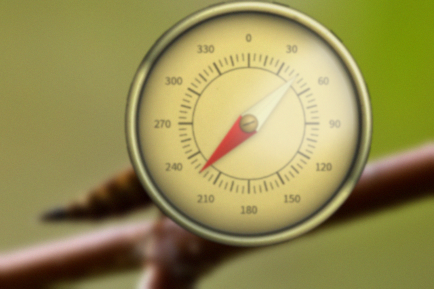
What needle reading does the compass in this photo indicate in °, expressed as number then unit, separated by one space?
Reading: 225 °
